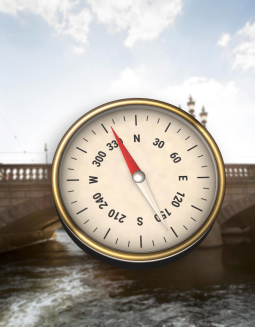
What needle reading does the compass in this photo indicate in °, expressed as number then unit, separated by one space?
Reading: 335 °
